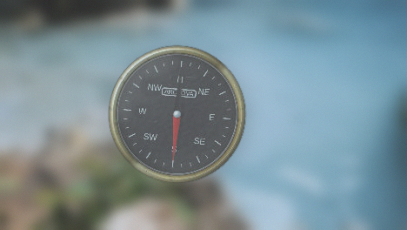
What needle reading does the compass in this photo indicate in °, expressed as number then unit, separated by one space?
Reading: 180 °
